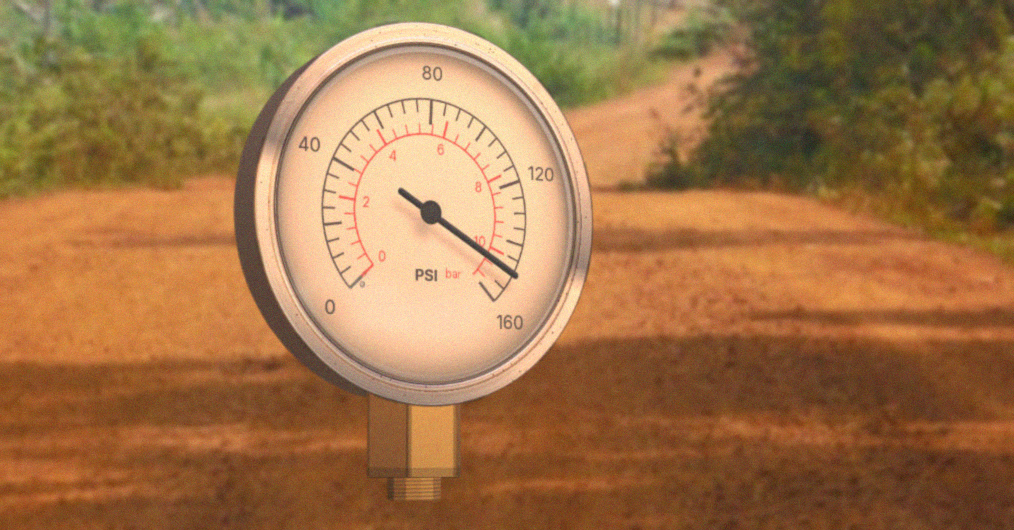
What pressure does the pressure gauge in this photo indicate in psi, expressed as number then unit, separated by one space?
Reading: 150 psi
